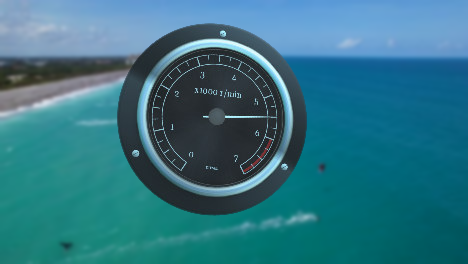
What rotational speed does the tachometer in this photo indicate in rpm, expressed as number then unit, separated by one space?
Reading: 5500 rpm
